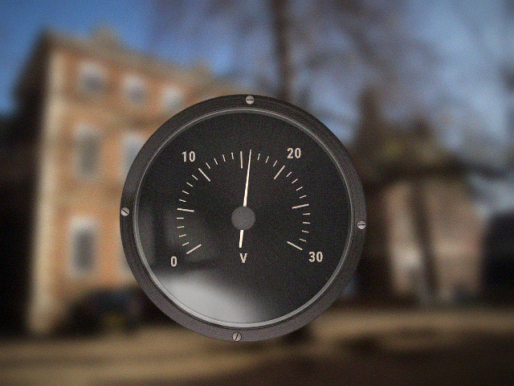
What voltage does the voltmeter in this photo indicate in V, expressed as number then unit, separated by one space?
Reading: 16 V
